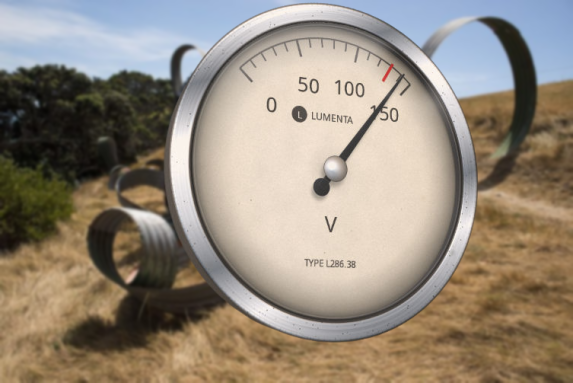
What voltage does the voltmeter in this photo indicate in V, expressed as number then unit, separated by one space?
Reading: 140 V
